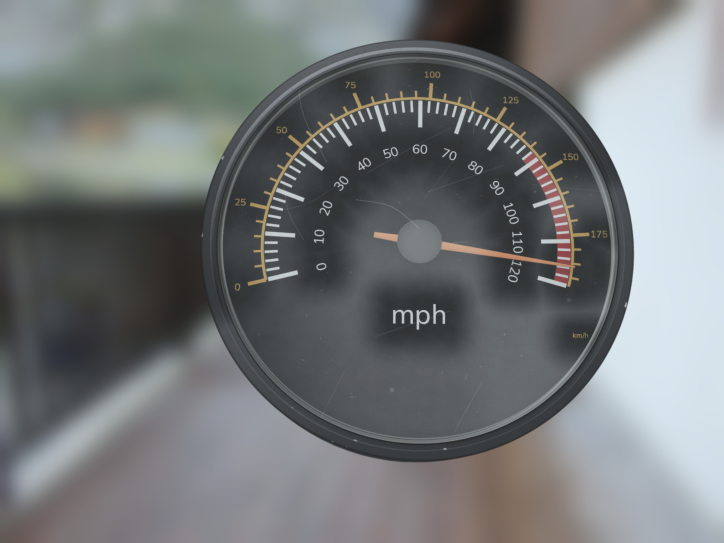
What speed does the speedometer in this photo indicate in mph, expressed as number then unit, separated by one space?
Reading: 116 mph
